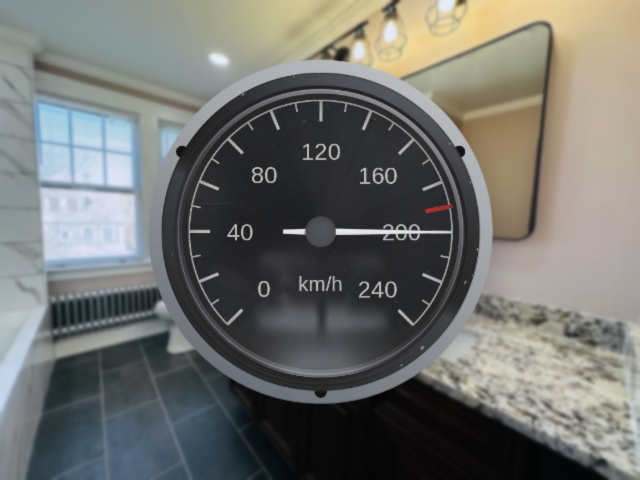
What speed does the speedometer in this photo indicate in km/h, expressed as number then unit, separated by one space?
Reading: 200 km/h
